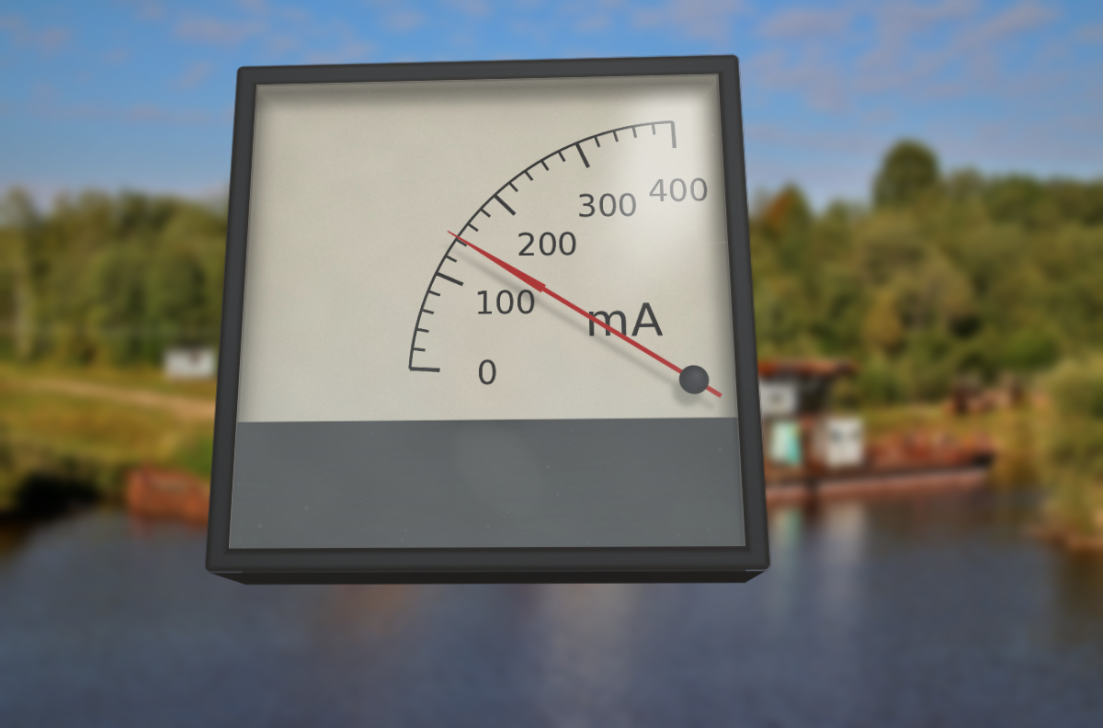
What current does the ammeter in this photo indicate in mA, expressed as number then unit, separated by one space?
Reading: 140 mA
